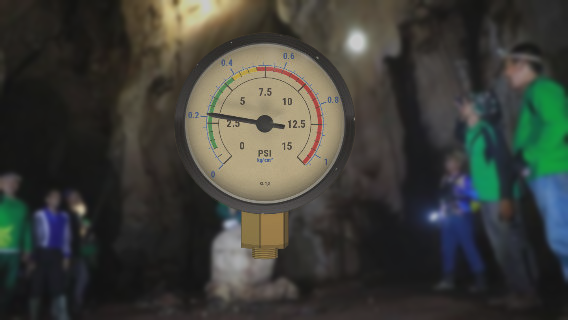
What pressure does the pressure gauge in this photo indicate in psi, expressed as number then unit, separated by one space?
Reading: 3 psi
